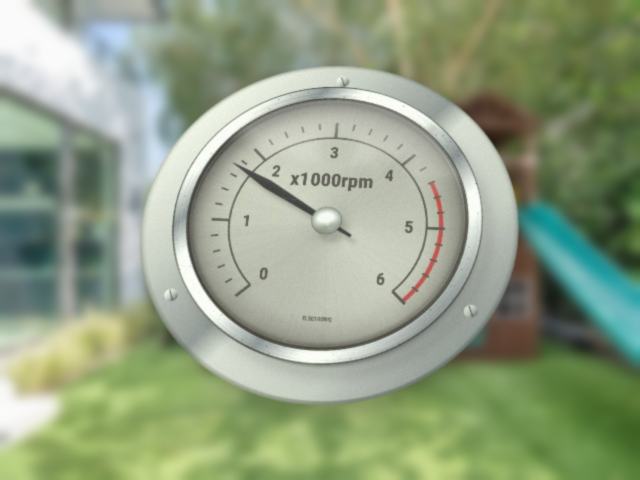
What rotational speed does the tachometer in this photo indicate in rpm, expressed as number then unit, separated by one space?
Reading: 1700 rpm
